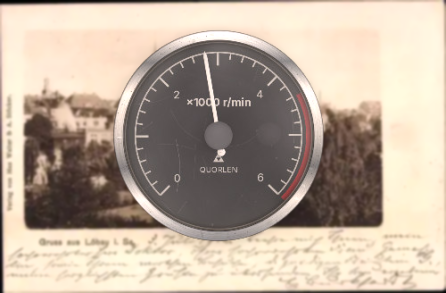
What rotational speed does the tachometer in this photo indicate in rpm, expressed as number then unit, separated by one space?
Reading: 2800 rpm
